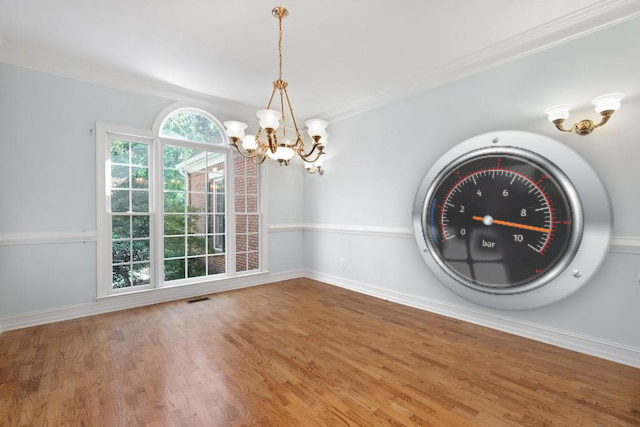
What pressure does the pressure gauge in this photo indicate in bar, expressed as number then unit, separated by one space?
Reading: 9 bar
